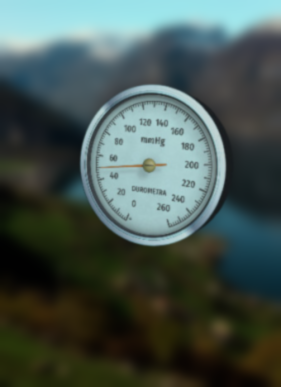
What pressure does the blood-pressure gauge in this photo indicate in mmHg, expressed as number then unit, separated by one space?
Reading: 50 mmHg
